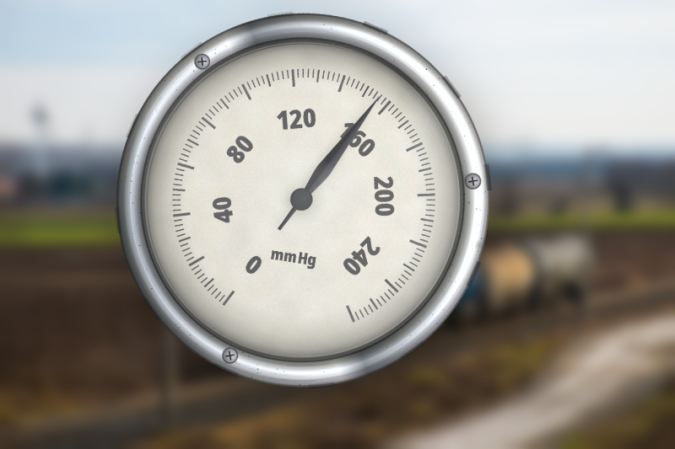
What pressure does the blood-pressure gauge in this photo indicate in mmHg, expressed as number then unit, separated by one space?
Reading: 156 mmHg
